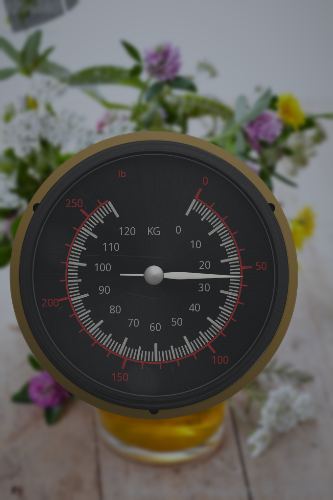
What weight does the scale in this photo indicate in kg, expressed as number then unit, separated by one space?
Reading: 25 kg
